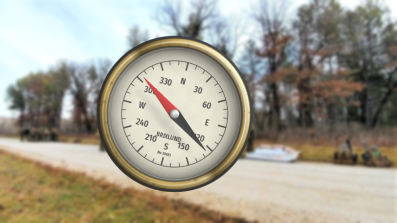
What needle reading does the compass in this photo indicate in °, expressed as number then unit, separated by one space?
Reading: 305 °
